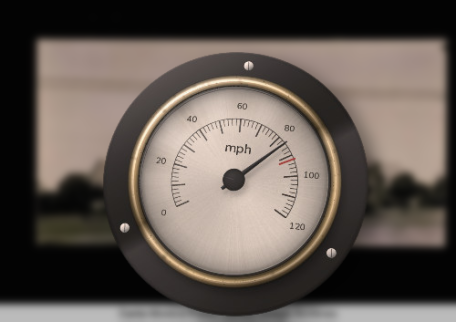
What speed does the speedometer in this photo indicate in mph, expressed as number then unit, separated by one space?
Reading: 84 mph
